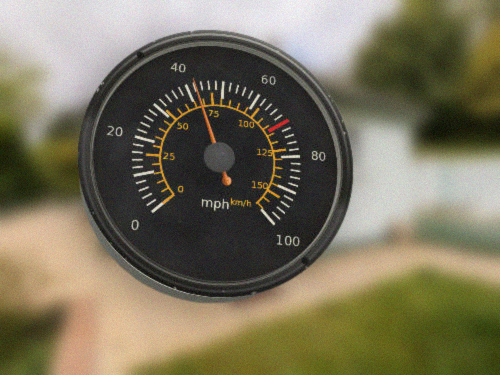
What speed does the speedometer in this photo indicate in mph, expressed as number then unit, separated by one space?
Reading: 42 mph
